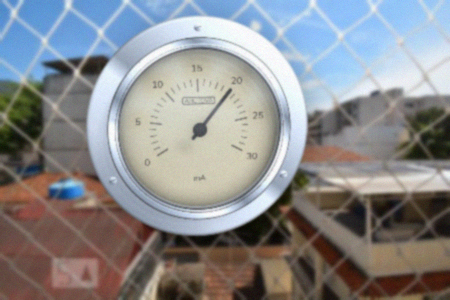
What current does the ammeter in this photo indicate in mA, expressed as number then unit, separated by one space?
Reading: 20 mA
